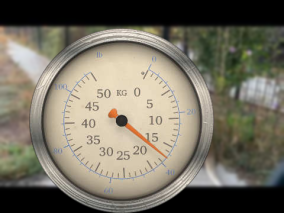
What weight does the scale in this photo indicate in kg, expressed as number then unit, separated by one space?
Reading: 17 kg
